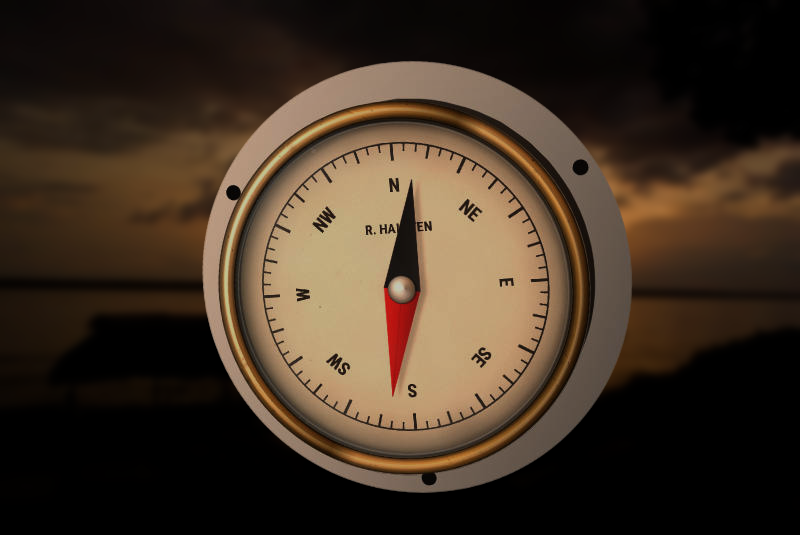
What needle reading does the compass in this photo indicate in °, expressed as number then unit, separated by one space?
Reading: 190 °
